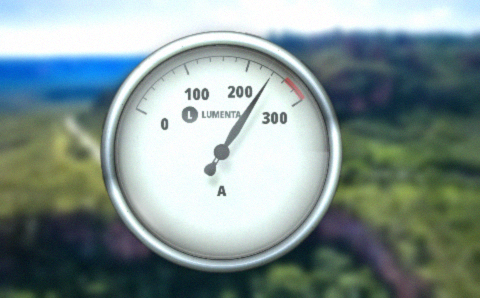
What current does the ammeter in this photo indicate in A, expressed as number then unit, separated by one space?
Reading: 240 A
